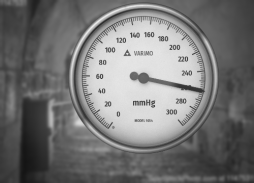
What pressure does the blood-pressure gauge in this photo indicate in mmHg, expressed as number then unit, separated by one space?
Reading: 260 mmHg
